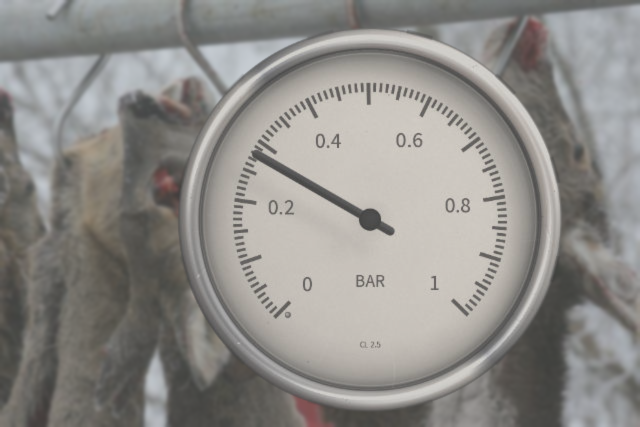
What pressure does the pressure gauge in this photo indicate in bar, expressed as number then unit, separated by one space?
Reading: 0.28 bar
